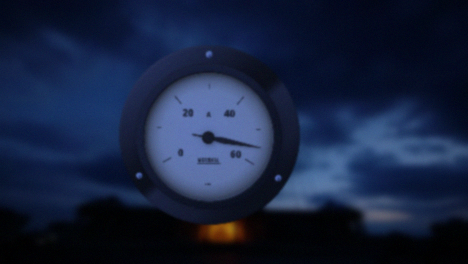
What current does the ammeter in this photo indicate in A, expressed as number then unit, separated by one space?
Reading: 55 A
